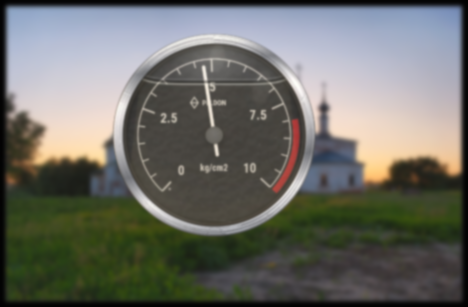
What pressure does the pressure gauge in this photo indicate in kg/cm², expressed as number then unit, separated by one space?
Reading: 4.75 kg/cm²
